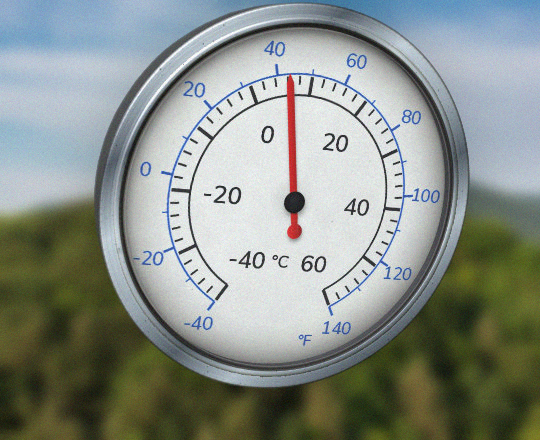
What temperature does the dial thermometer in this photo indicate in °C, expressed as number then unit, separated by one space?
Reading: 6 °C
